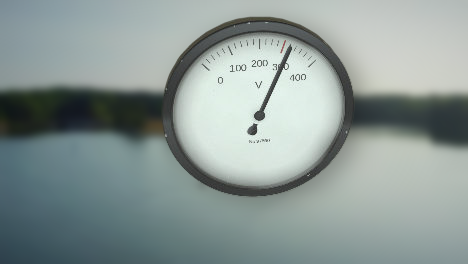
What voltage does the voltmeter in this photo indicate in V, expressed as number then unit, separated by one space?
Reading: 300 V
